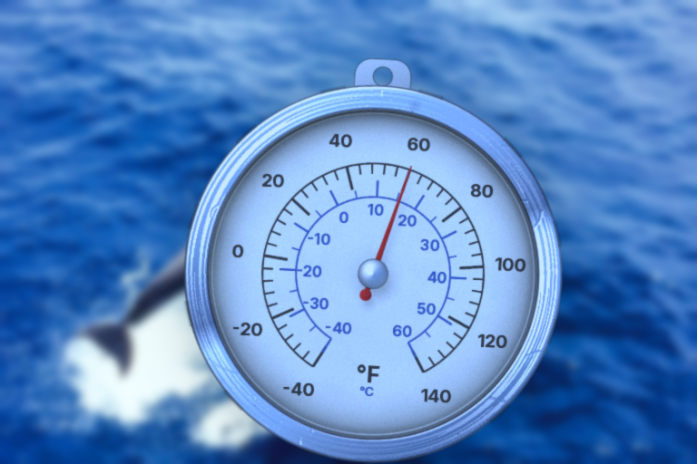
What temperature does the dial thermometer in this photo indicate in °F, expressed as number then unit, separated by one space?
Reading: 60 °F
